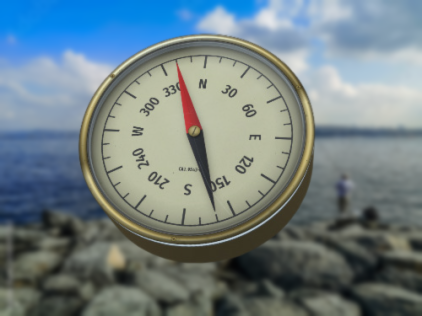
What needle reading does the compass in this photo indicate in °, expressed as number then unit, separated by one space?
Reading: 340 °
